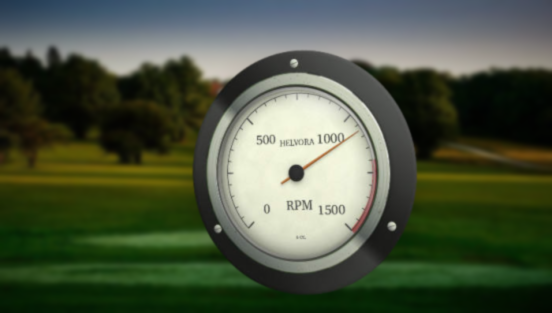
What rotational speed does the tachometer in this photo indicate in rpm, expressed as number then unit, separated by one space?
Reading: 1075 rpm
